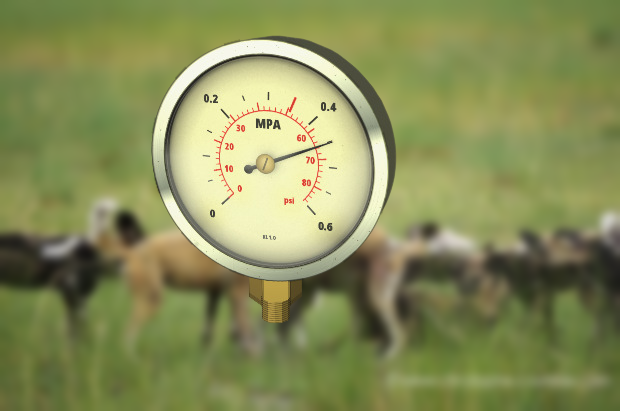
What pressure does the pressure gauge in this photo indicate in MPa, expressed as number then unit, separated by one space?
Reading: 0.45 MPa
